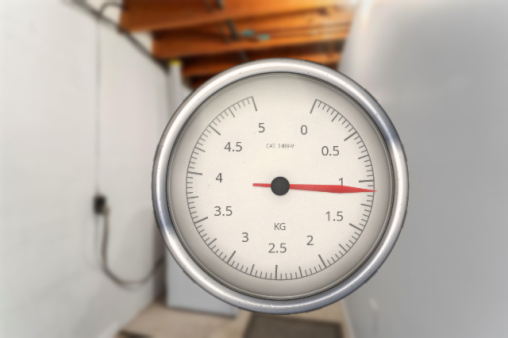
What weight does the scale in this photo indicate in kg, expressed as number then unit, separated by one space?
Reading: 1.1 kg
